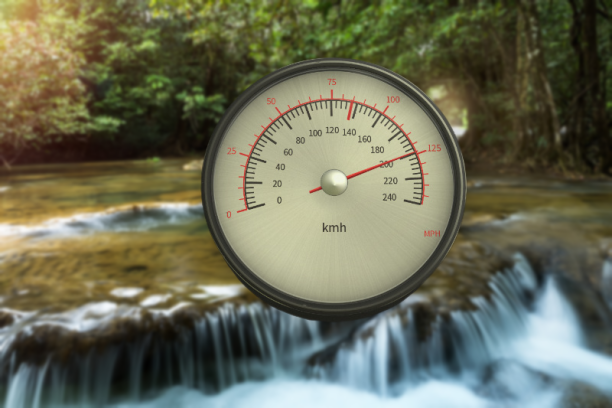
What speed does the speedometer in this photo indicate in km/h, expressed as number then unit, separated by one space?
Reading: 200 km/h
